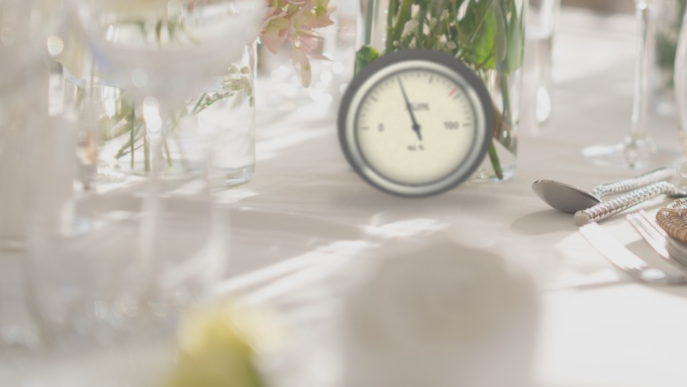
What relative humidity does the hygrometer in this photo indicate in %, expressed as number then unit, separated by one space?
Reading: 40 %
